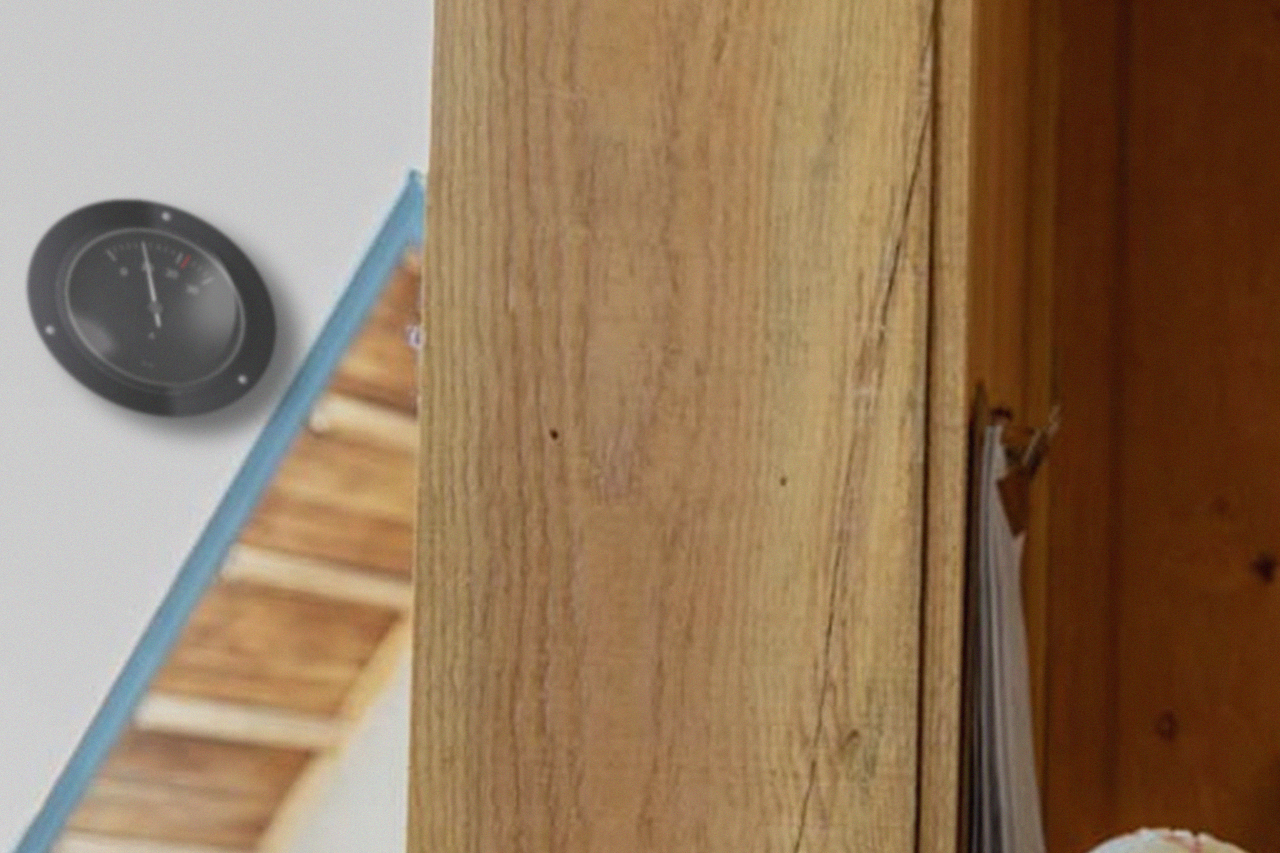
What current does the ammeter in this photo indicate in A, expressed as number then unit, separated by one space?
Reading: 10 A
